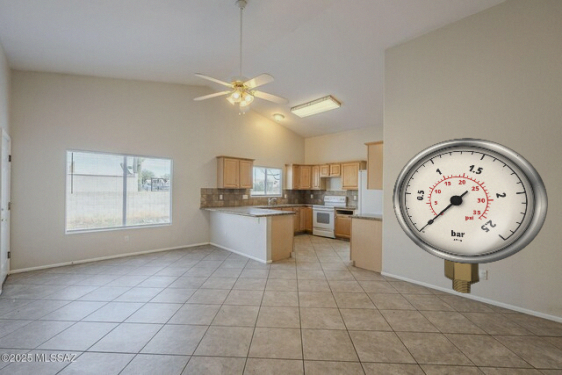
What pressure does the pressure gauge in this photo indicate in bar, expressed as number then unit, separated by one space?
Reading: 0 bar
